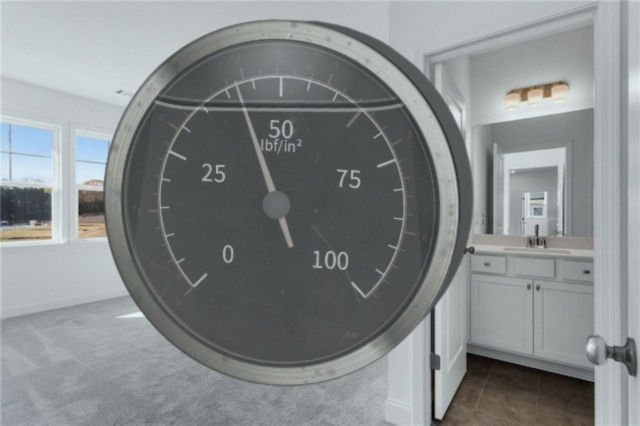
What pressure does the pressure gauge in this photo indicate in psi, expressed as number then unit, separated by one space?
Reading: 42.5 psi
